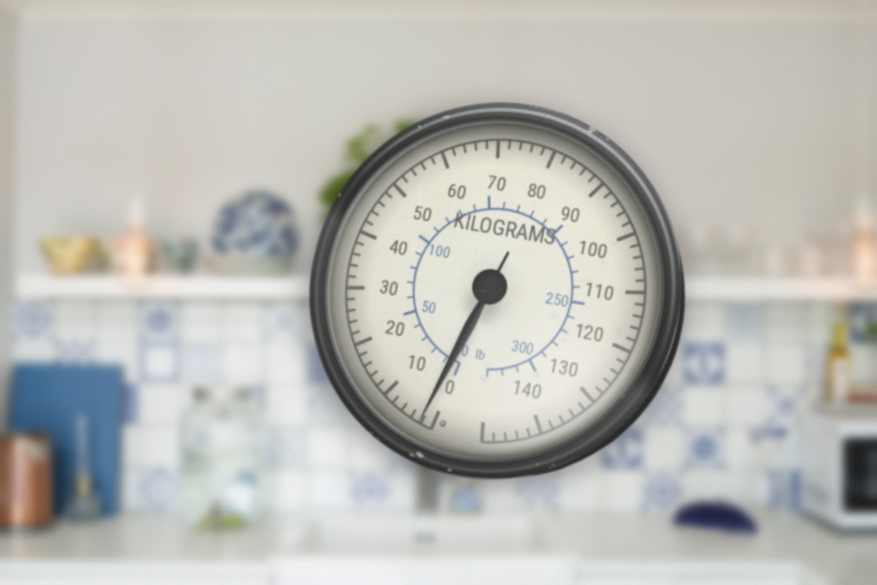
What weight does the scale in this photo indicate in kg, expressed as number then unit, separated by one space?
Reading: 2 kg
